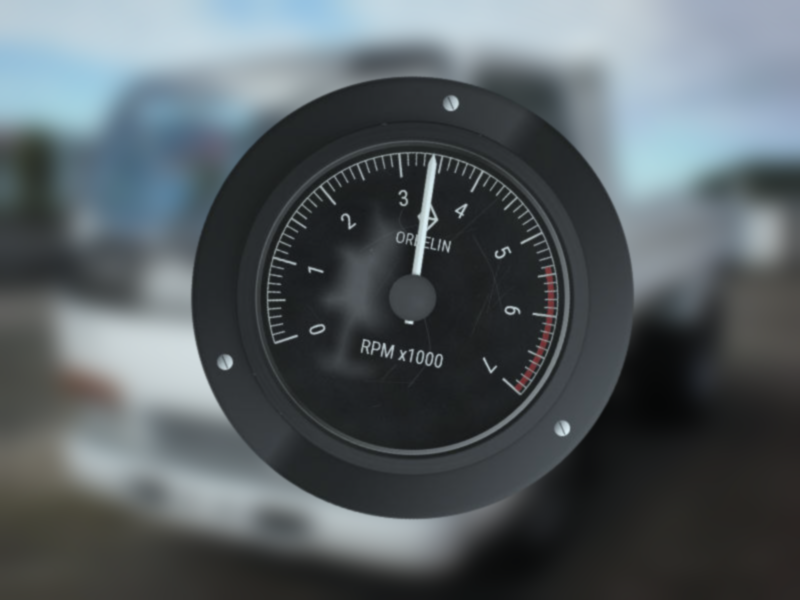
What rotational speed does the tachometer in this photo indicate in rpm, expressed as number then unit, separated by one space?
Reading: 3400 rpm
